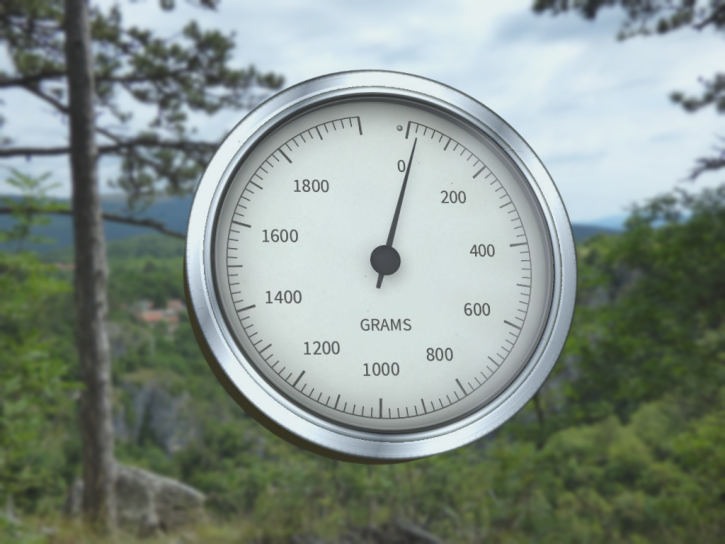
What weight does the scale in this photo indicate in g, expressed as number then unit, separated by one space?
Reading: 20 g
